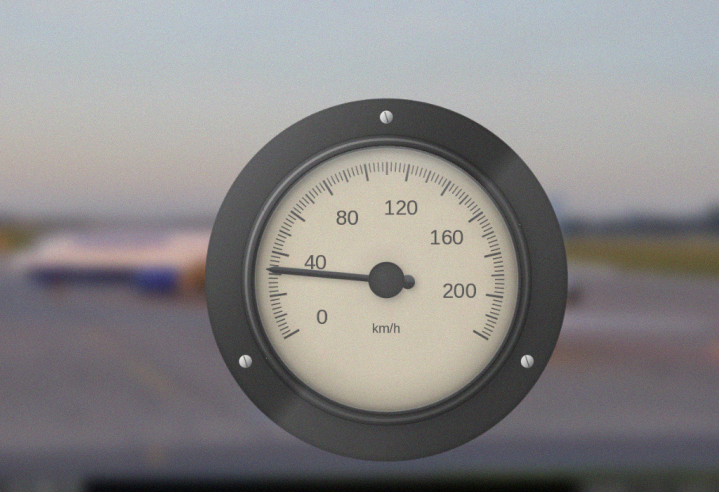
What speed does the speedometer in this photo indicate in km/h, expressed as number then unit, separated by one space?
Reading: 32 km/h
